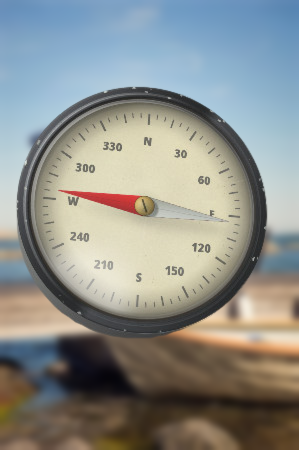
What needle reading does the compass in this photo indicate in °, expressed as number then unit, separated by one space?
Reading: 275 °
